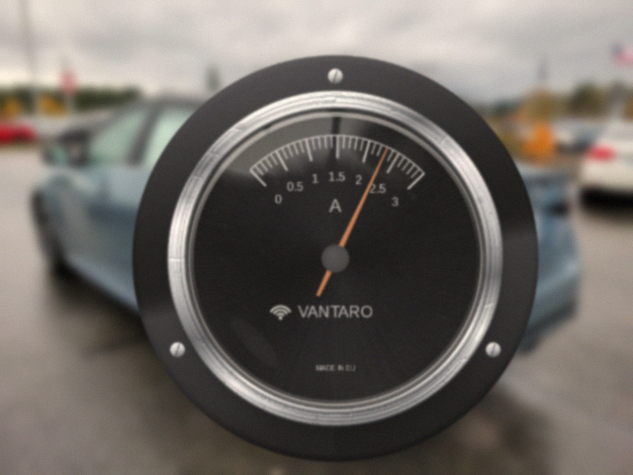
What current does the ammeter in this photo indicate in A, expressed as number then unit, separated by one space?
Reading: 2.3 A
